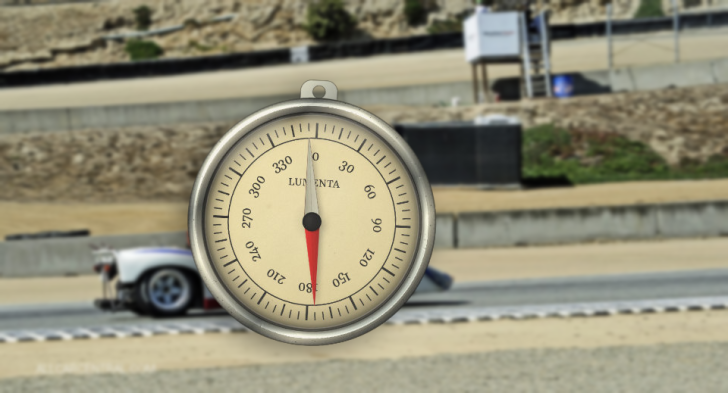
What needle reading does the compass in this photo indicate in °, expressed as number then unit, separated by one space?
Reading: 175 °
